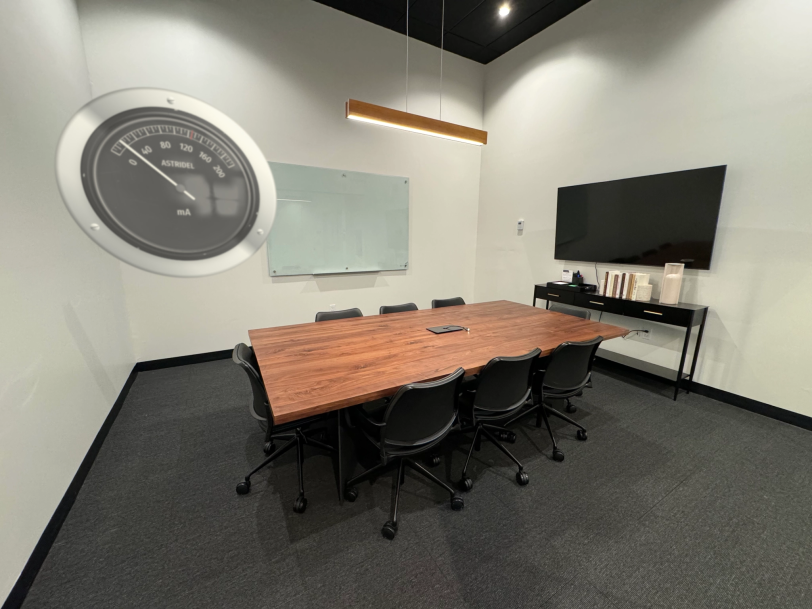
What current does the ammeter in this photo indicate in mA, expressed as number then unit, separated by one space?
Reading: 20 mA
